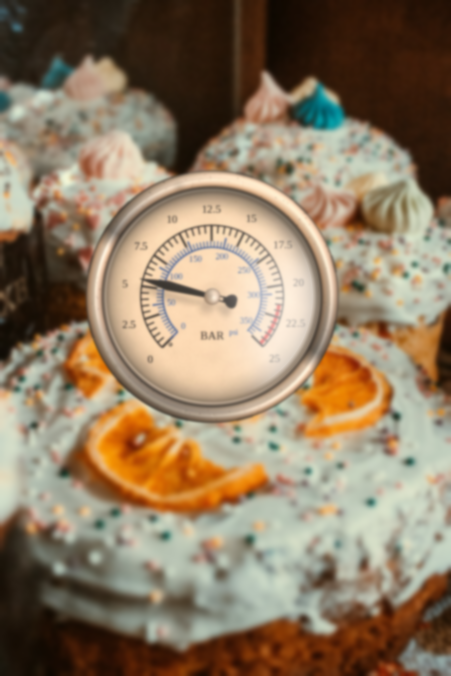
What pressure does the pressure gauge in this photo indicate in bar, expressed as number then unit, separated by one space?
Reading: 5.5 bar
